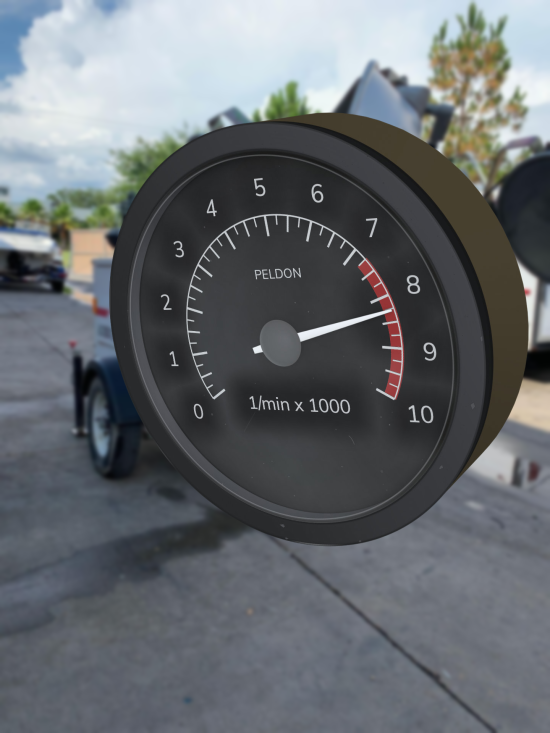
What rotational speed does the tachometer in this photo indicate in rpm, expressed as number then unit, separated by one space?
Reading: 8250 rpm
